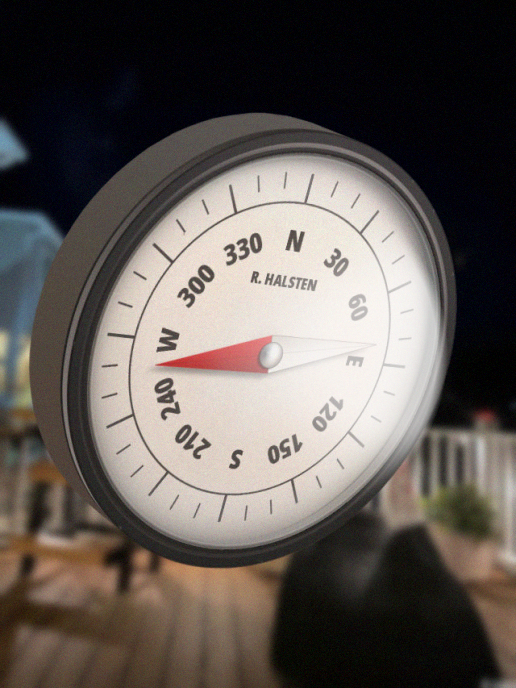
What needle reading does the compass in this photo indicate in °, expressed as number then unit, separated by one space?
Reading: 260 °
